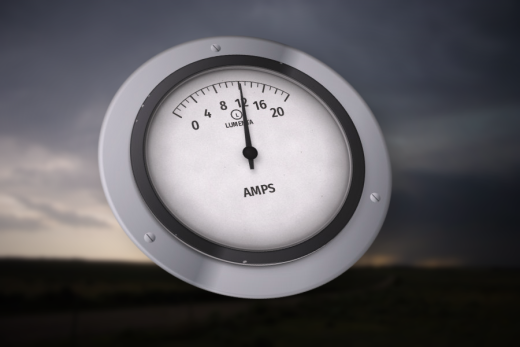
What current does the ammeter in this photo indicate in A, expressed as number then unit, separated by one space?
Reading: 12 A
